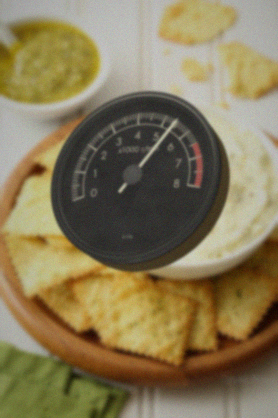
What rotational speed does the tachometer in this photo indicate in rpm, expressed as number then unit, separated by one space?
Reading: 5500 rpm
